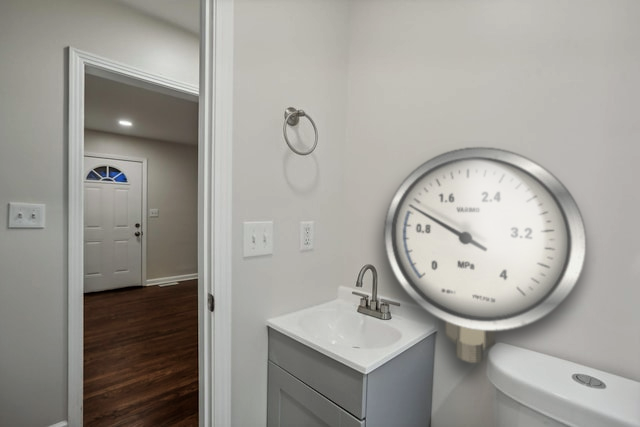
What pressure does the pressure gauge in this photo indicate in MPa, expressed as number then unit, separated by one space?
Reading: 1.1 MPa
